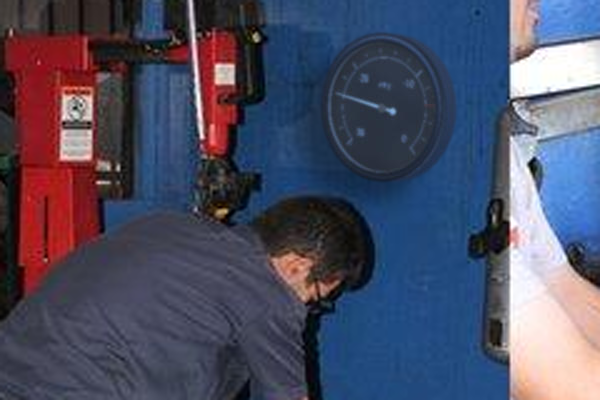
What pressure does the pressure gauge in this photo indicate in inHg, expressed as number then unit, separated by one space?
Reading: -24 inHg
